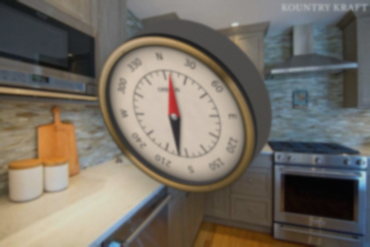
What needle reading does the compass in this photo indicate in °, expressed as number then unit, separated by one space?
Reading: 10 °
